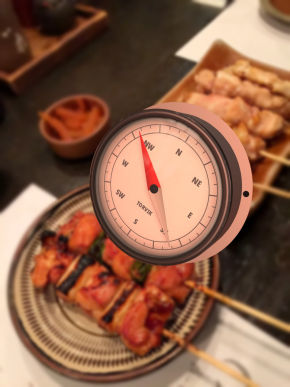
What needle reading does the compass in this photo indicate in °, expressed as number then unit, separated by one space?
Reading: 310 °
